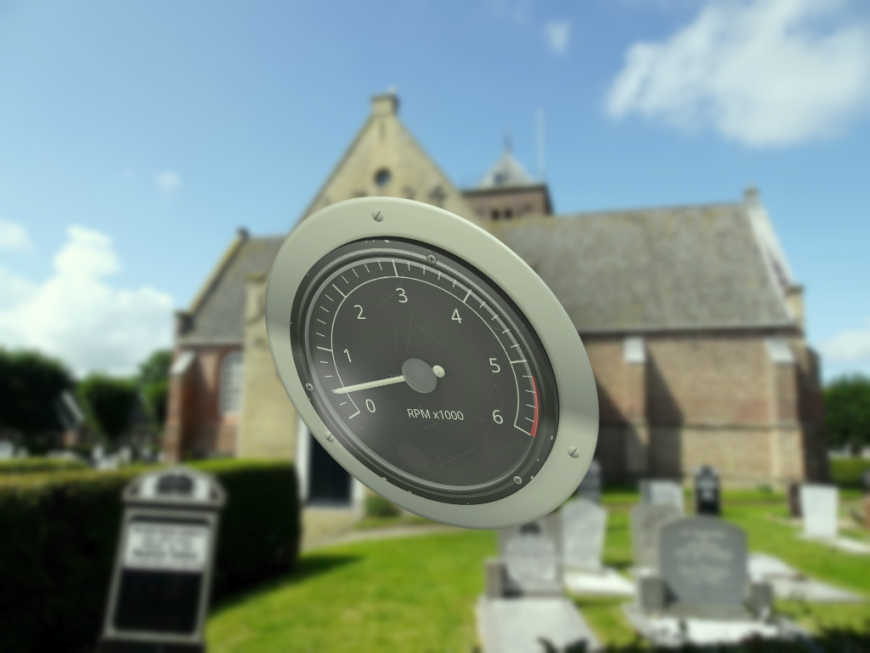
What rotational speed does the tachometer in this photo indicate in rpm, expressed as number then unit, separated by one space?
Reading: 400 rpm
